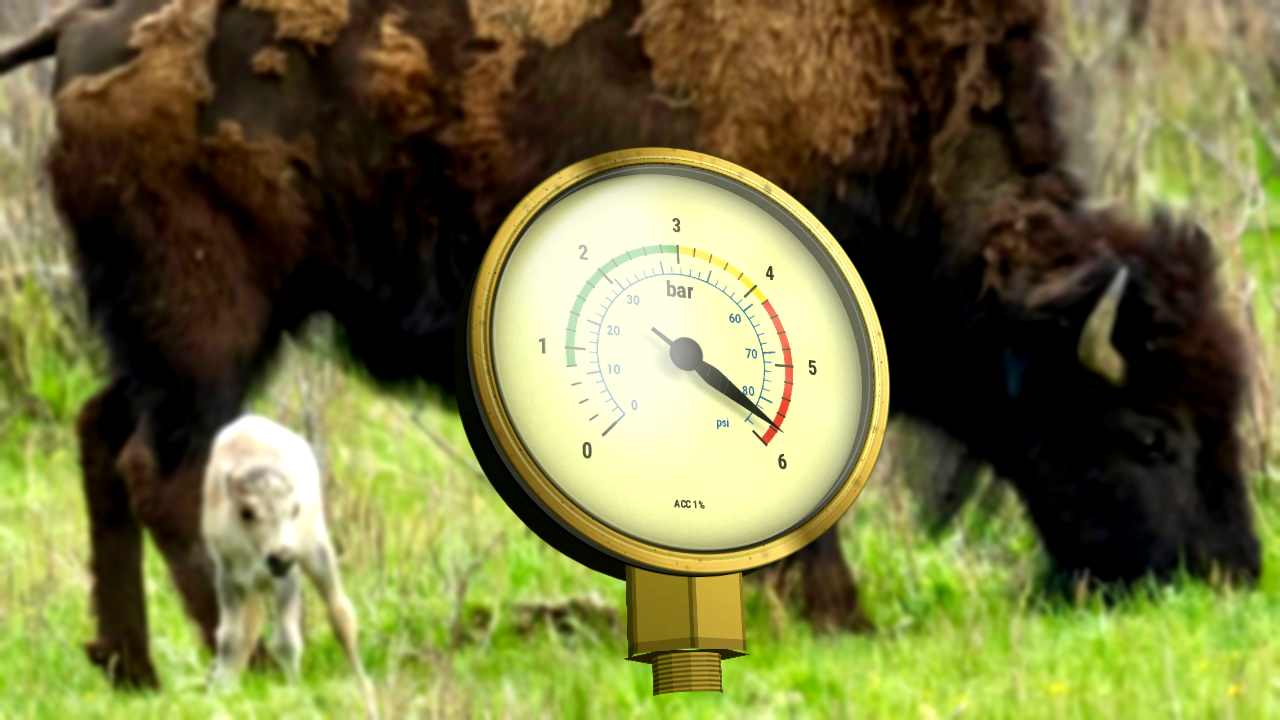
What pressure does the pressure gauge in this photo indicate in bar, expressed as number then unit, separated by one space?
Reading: 5.8 bar
